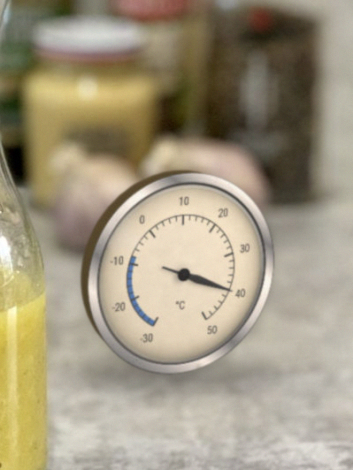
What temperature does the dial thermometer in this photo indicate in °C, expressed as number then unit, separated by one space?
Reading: 40 °C
